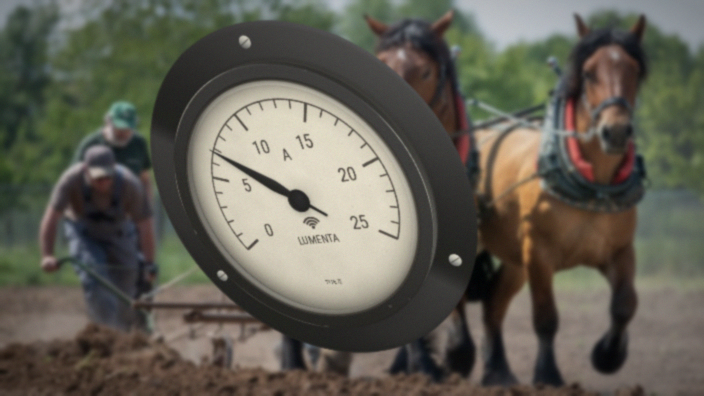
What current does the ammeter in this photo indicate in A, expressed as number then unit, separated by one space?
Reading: 7 A
